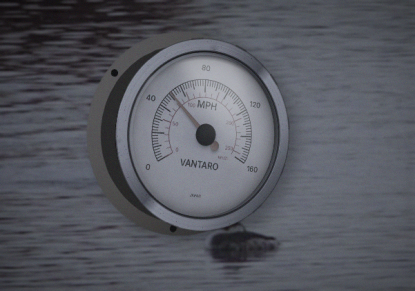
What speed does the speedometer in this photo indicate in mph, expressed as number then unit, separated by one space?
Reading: 50 mph
